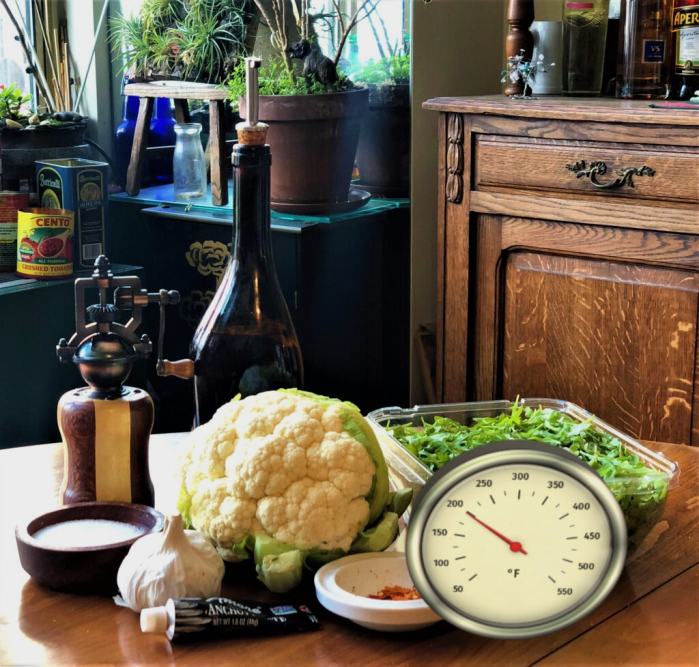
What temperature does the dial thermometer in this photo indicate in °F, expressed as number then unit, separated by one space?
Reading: 200 °F
